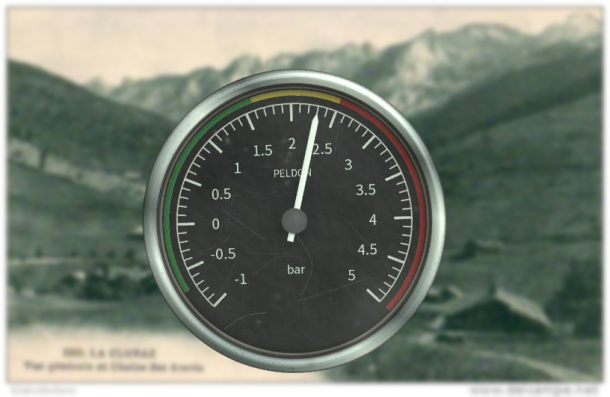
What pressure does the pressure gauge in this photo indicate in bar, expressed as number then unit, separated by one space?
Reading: 2.3 bar
